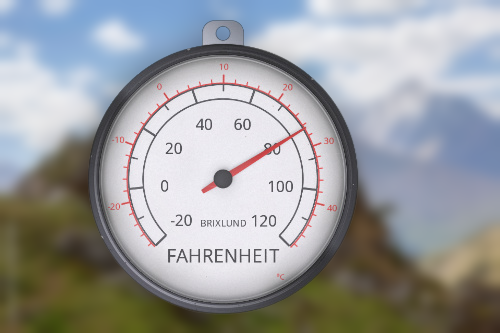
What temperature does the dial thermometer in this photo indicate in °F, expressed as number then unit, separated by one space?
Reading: 80 °F
